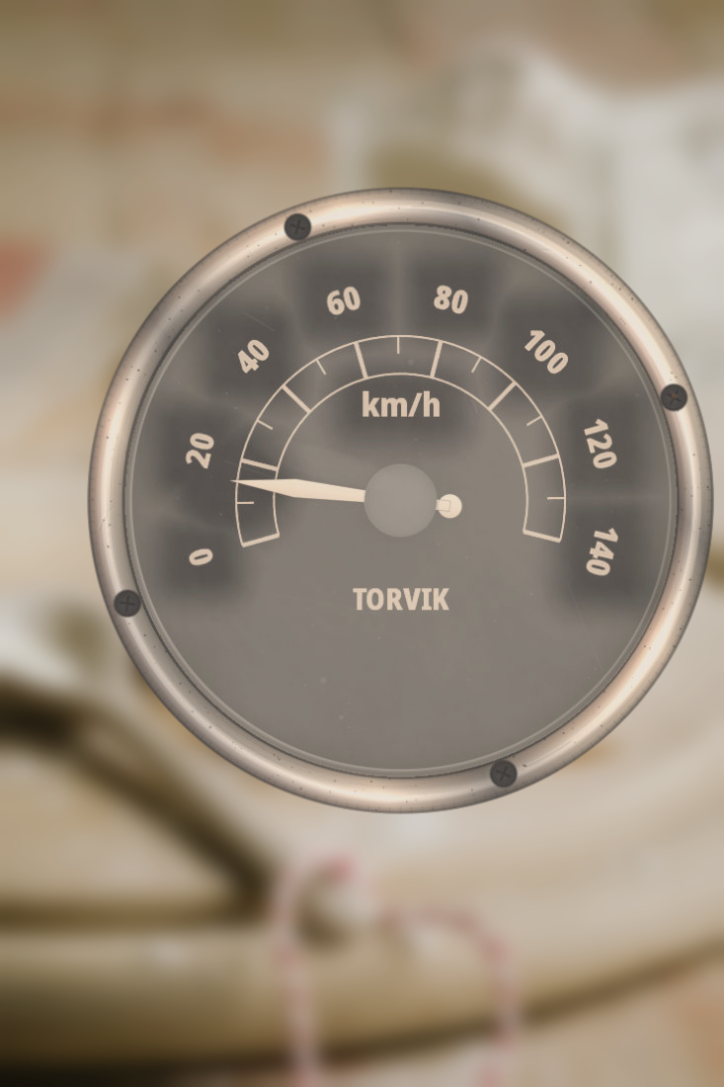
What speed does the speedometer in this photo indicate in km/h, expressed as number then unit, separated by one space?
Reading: 15 km/h
